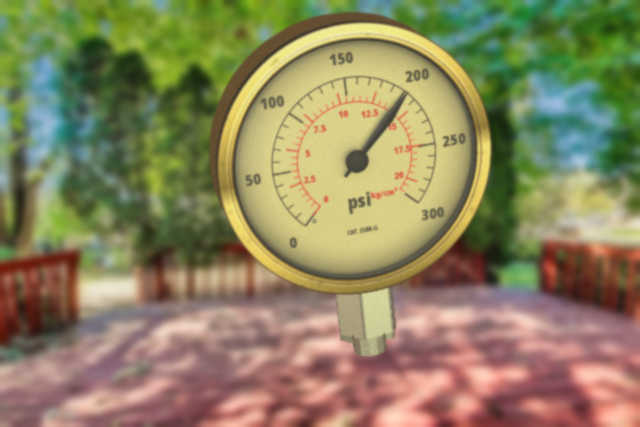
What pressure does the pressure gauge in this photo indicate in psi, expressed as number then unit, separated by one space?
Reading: 200 psi
